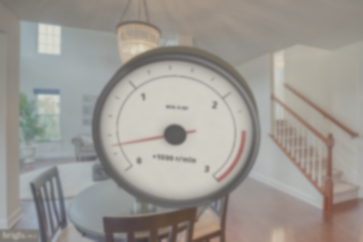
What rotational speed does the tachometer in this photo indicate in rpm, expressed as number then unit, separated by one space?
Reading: 300 rpm
